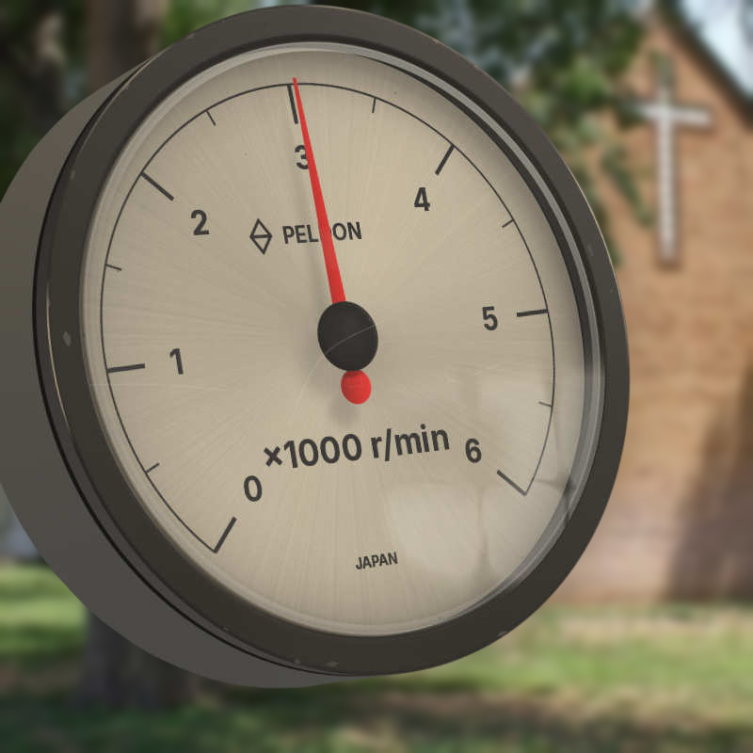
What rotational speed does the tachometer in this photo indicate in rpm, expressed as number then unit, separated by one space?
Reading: 3000 rpm
